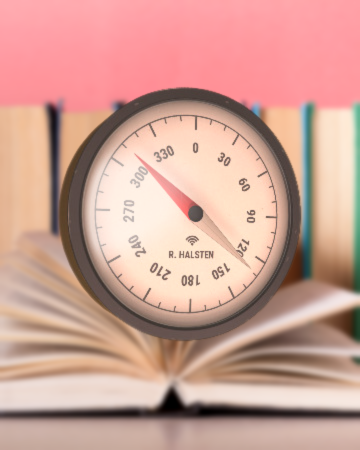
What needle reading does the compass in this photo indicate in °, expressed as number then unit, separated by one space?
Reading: 310 °
